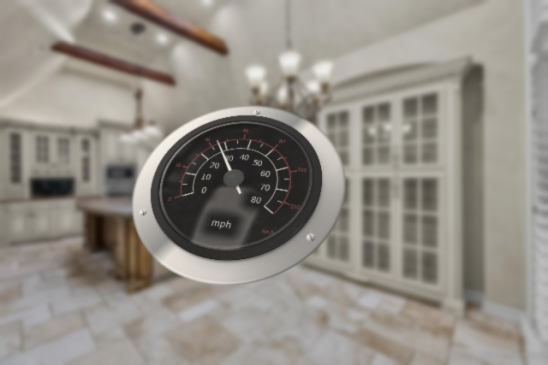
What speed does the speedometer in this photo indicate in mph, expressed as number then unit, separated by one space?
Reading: 27.5 mph
